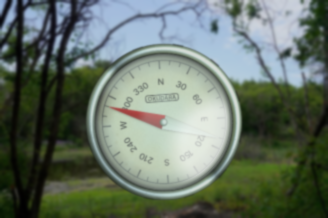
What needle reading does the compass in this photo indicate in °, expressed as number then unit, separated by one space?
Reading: 290 °
